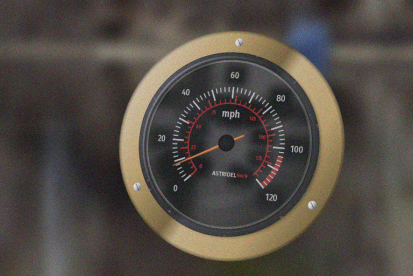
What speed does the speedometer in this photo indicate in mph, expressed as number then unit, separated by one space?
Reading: 8 mph
